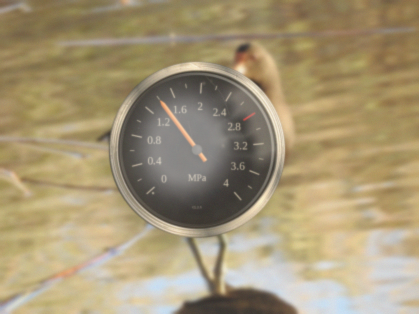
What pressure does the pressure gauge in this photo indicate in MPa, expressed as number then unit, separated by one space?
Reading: 1.4 MPa
